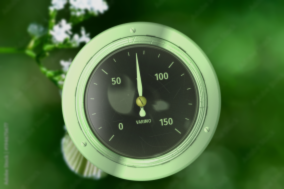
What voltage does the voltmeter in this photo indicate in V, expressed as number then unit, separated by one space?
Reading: 75 V
